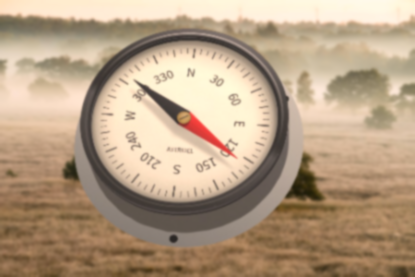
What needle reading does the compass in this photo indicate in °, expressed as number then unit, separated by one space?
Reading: 125 °
